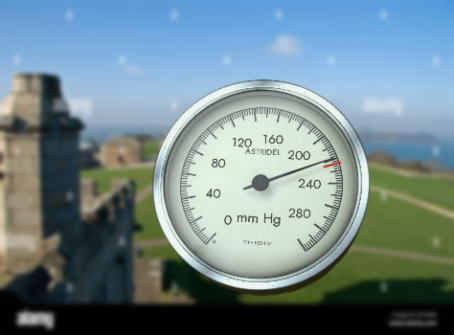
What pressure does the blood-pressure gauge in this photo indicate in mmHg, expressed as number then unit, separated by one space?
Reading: 220 mmHg
